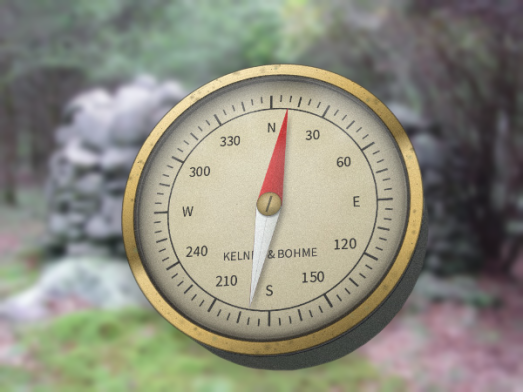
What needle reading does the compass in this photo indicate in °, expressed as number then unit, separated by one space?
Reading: 10 °
